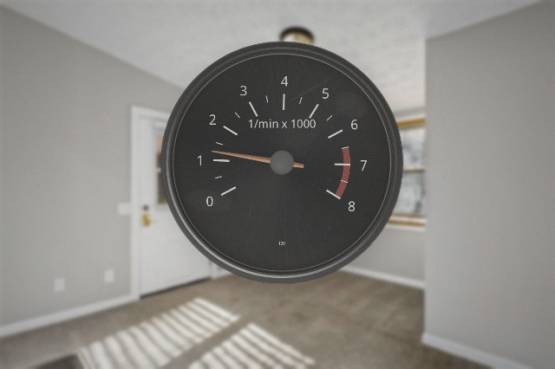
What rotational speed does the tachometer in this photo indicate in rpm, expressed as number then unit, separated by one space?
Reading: 1250 rpm
